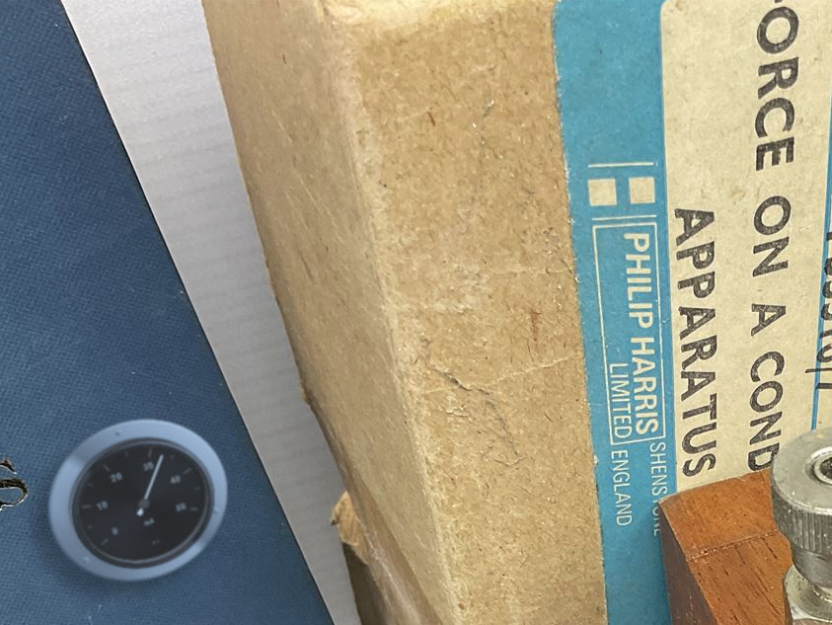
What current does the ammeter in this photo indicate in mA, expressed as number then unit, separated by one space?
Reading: 32.5 mA
